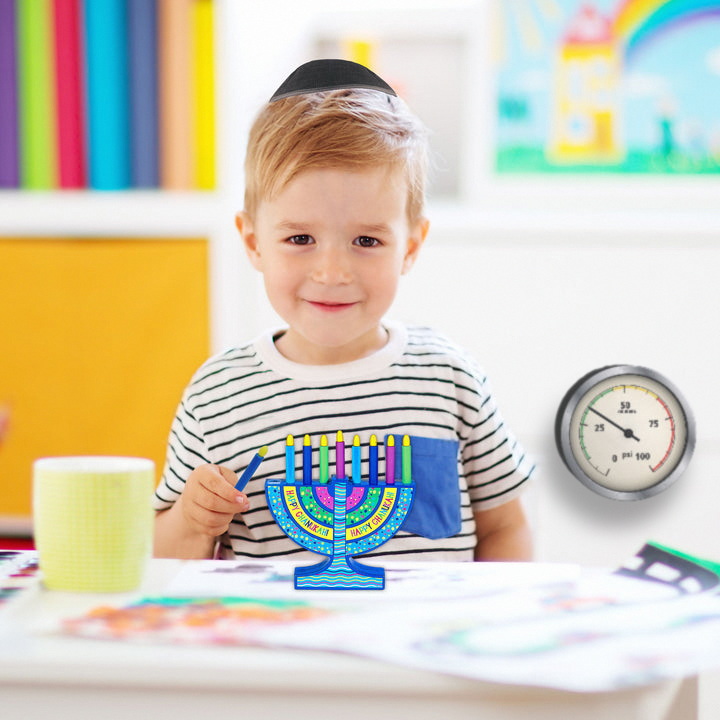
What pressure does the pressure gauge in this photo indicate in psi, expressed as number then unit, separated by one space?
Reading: 32.5 psi
